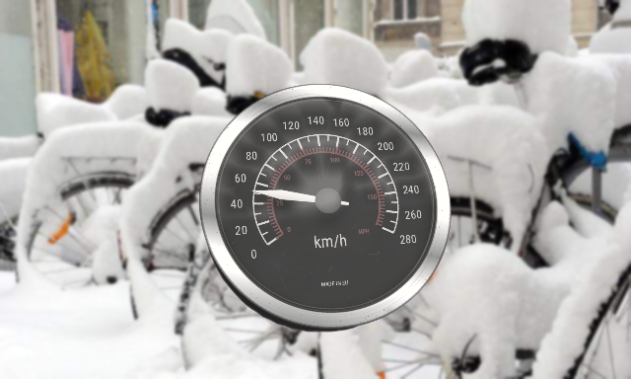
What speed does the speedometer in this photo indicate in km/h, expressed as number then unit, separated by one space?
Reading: 50 km/h
